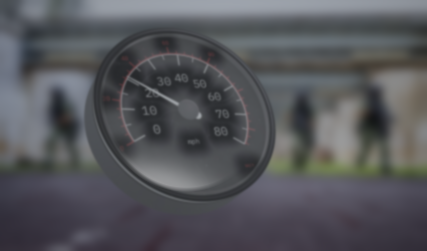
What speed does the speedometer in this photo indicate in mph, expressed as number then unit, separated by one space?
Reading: 20 mph
